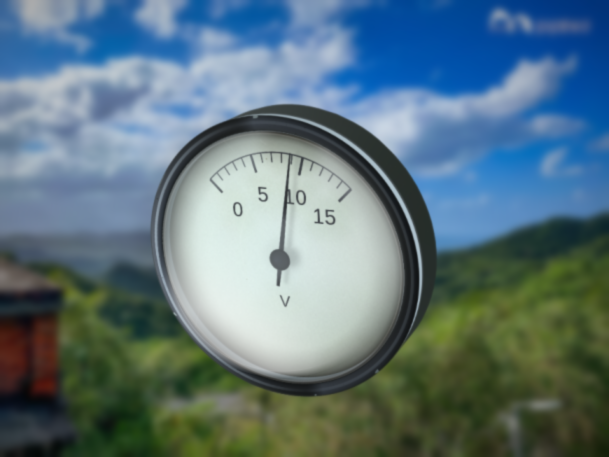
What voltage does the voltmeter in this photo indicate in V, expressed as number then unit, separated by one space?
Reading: 9 V
